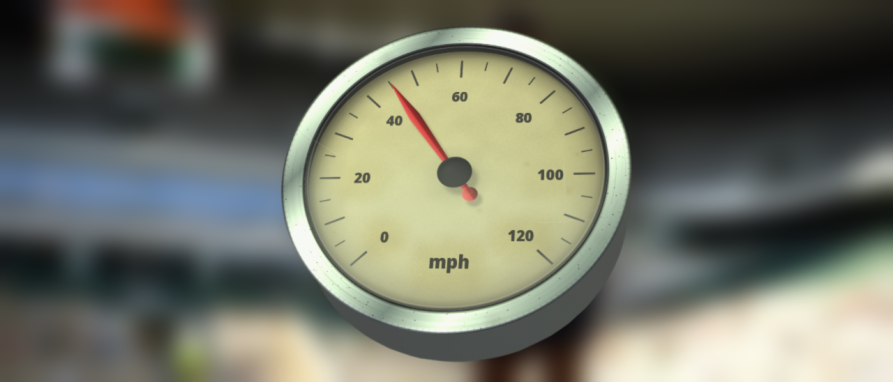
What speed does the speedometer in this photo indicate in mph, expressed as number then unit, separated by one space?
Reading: 45 mph
